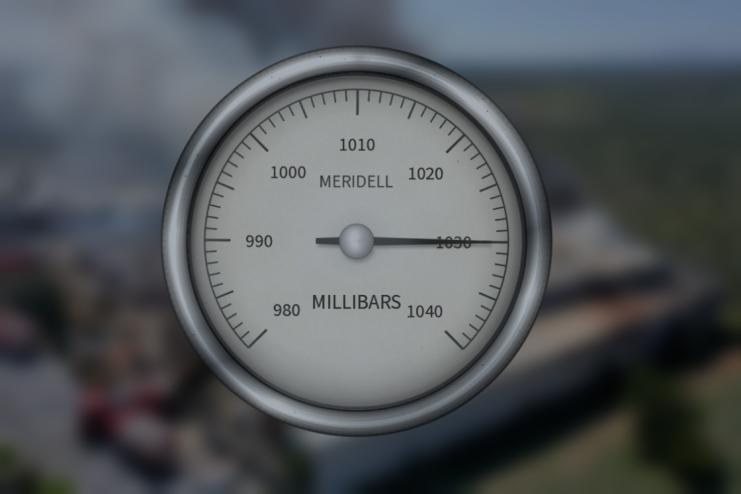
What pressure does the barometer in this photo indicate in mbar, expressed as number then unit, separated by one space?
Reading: 1030 mbar
